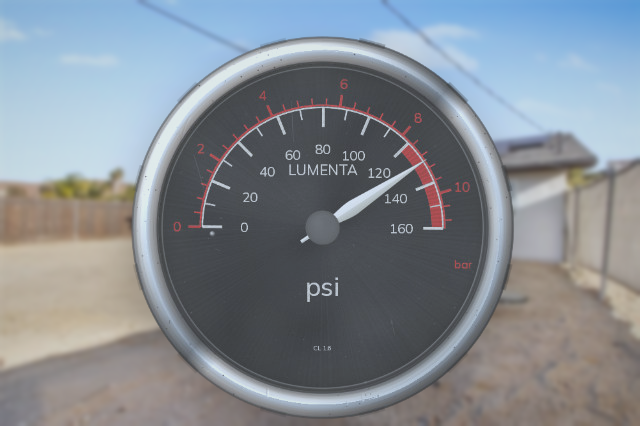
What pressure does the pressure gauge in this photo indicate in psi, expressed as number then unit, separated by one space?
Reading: 130 psi
